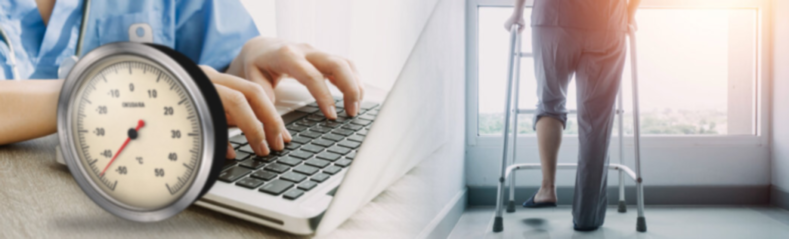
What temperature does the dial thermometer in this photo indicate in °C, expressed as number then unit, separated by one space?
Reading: -45 °C
